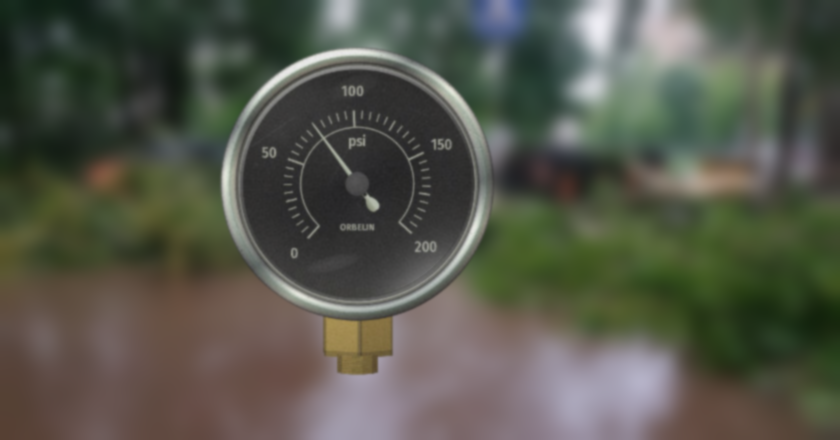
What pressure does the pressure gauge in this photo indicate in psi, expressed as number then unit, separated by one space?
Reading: 75 psi
